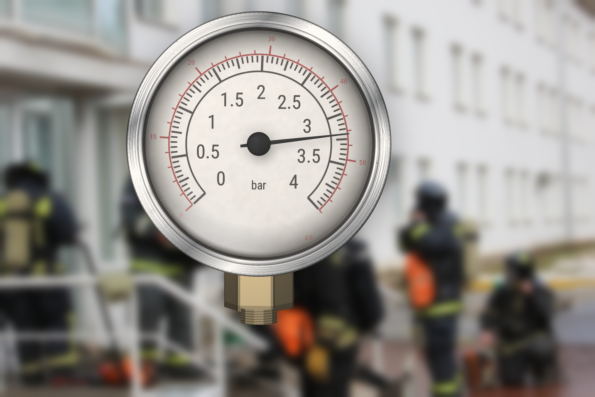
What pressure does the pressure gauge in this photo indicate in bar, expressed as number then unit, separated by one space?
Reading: 3.2 bar
